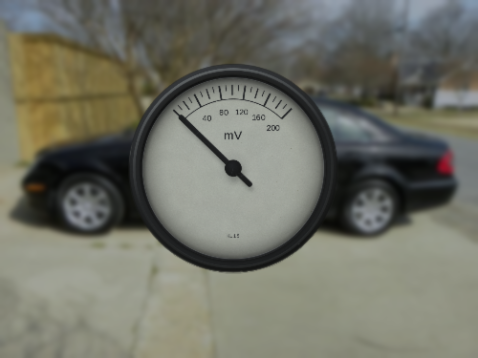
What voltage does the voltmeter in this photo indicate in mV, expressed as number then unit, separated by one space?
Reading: 0 mV
